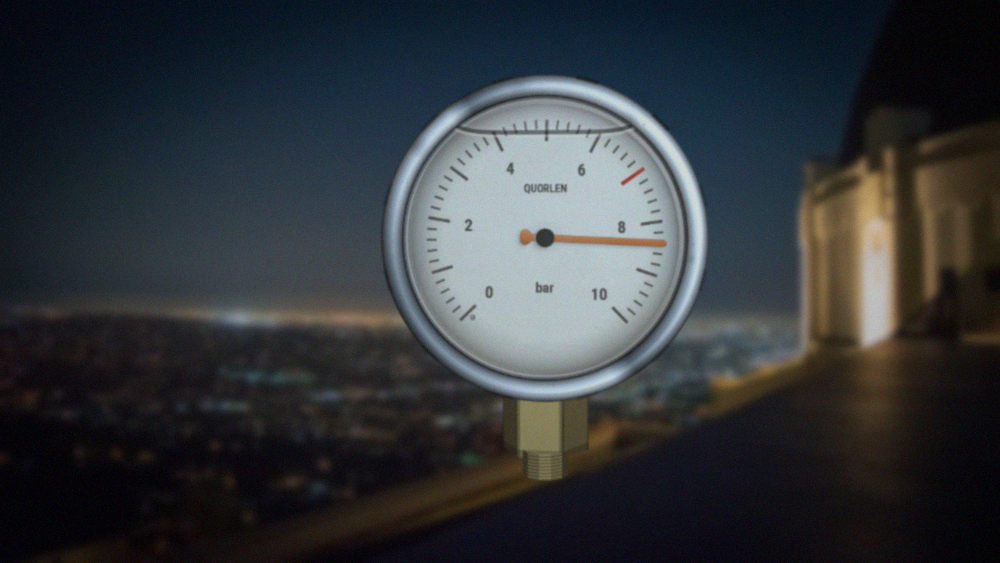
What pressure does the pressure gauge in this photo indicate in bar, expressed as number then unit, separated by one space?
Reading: 8.4 bar
